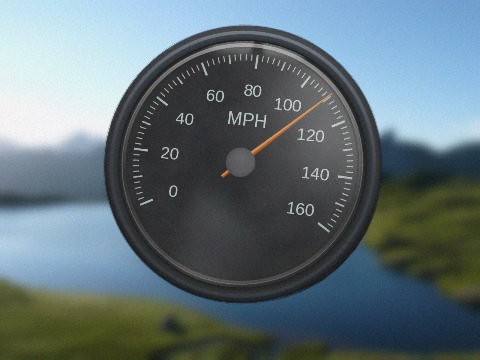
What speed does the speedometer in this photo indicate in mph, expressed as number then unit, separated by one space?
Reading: 110 mph
